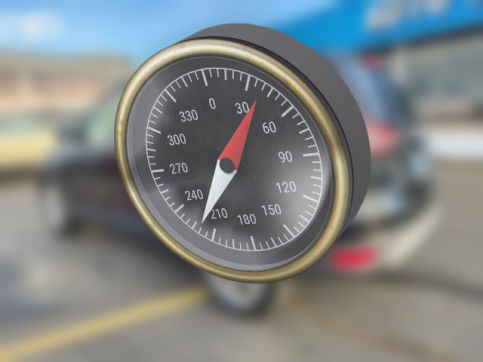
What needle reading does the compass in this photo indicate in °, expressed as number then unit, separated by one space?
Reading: 40 °
